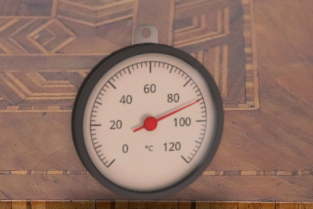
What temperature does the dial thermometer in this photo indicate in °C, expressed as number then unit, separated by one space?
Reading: 90 °C
